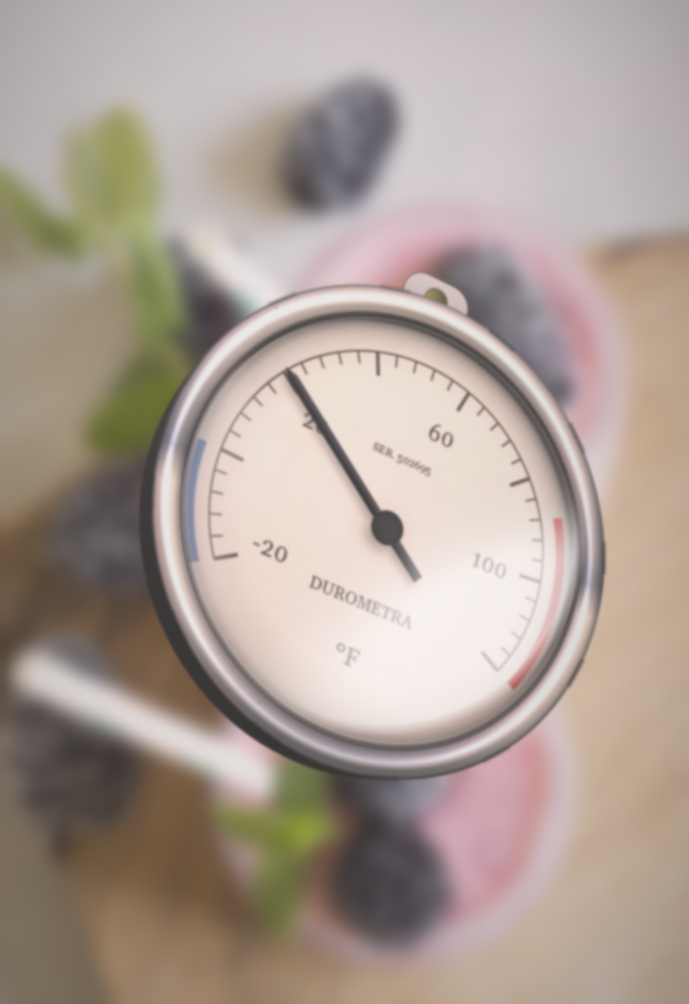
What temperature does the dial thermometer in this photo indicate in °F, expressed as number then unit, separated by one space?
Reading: 20 °F
